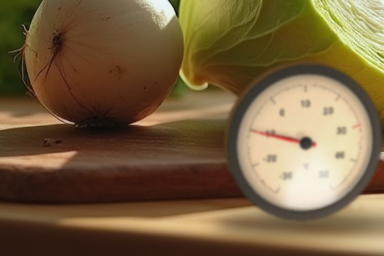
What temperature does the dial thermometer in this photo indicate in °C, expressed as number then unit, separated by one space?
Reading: -10 °C
